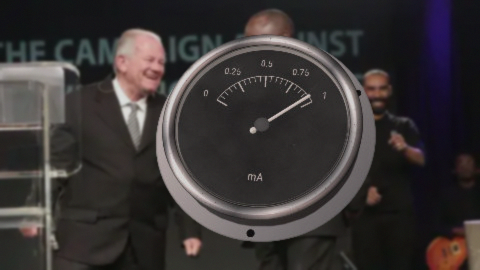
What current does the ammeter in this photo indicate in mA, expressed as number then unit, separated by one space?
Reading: 0.95 mA
